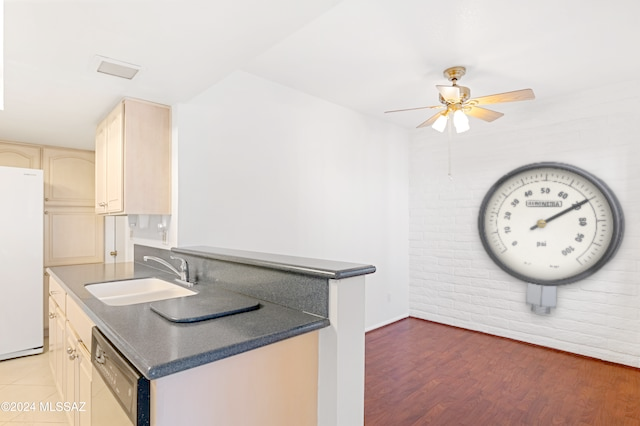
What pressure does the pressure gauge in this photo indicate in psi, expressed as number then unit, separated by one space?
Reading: 70 psi
